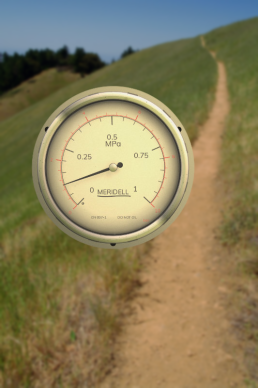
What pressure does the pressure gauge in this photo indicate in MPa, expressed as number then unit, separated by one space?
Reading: 0.1 MPa
